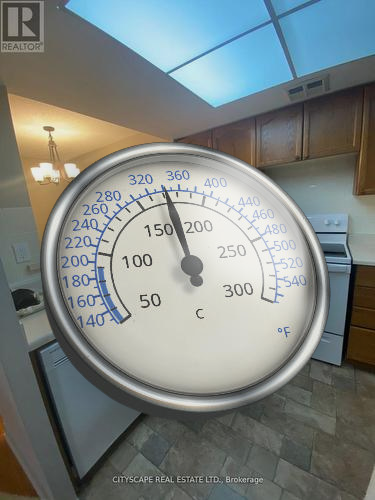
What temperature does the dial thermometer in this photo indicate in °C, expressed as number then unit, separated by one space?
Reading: 170 °C
